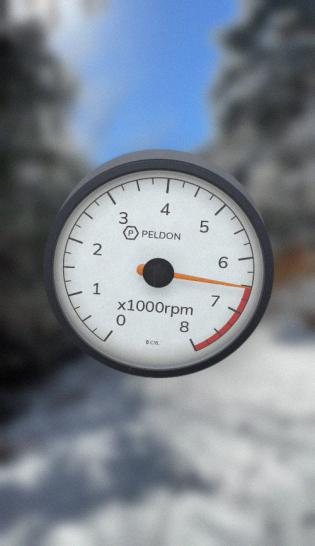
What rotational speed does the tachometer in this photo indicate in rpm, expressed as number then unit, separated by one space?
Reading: 6500 rpm
